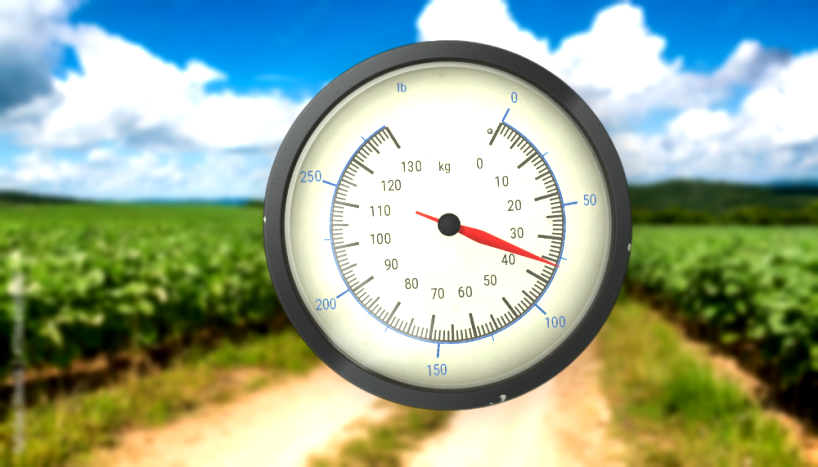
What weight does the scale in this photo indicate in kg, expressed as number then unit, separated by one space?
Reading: 36 kg
